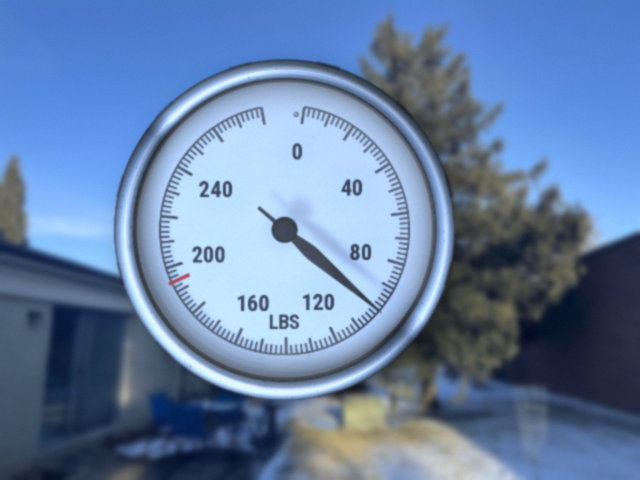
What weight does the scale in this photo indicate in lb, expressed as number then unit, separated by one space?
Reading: 100 lb
